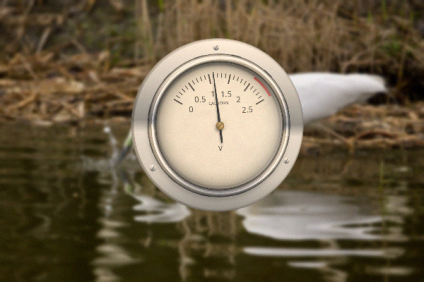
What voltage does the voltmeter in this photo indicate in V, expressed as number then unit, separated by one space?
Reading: 1.1 V
